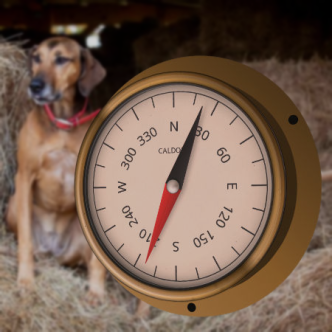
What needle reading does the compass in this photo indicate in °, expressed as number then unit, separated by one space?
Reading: 202.5 °
